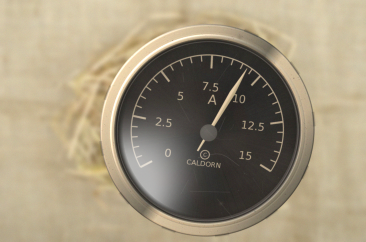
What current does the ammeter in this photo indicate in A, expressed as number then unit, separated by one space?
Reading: 9.25 A
